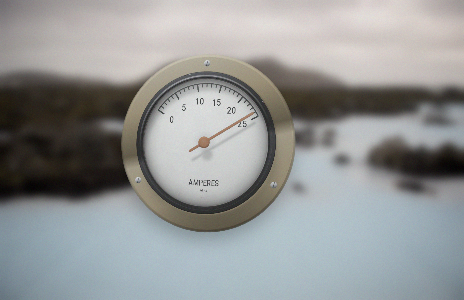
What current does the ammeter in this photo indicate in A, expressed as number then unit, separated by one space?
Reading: 24 A
